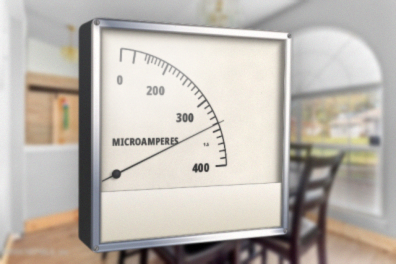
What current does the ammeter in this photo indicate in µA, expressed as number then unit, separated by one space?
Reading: 340 µA
